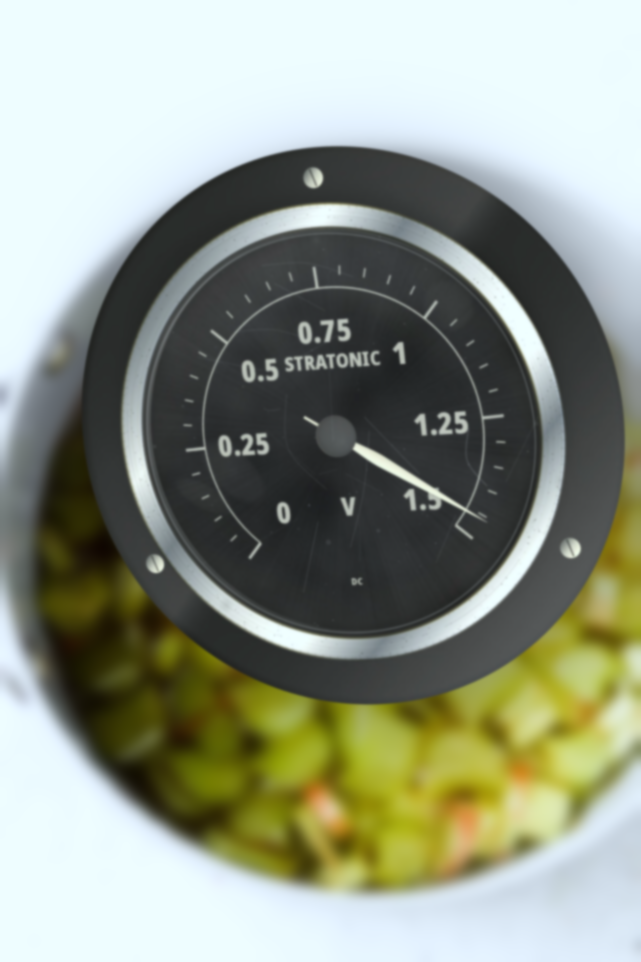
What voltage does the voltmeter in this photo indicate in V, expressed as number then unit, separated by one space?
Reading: 1.45 V
